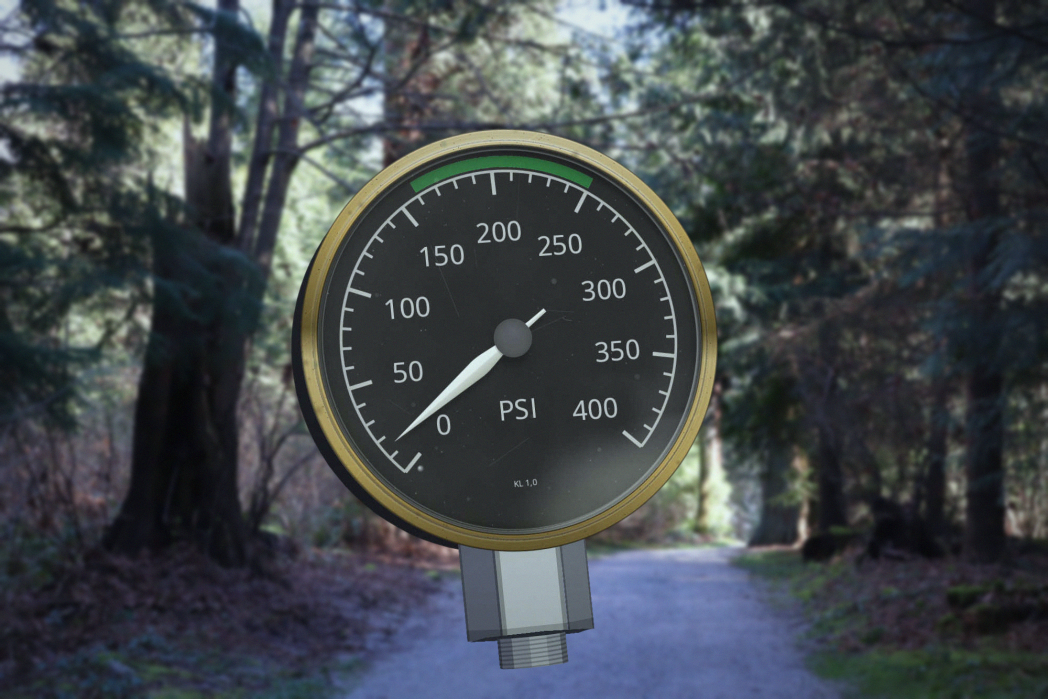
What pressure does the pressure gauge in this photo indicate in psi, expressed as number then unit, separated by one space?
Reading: 15 psi
